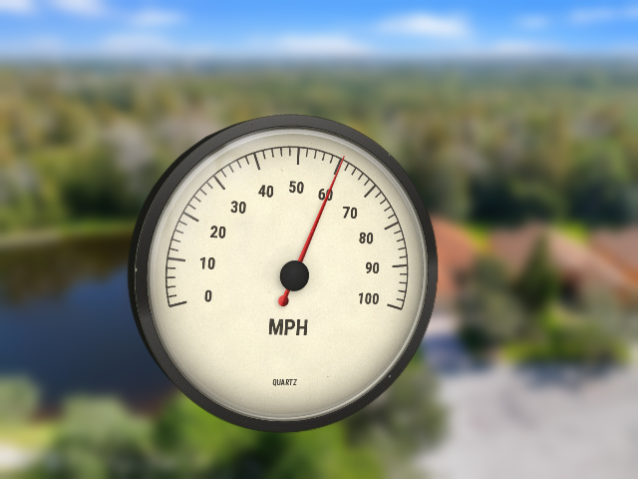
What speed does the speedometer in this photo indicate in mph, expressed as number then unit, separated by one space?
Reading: 60 mph
